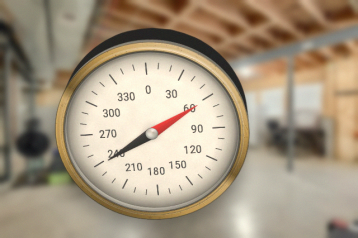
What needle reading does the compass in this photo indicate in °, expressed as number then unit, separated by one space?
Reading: 60 °
